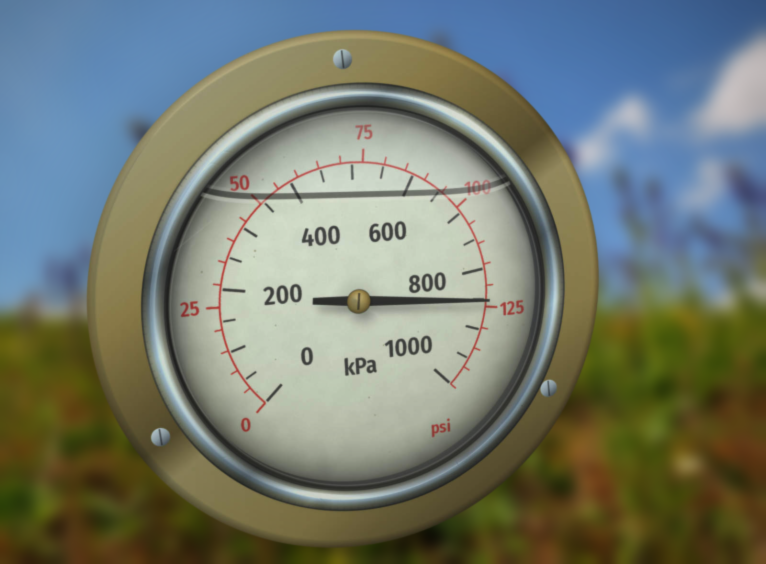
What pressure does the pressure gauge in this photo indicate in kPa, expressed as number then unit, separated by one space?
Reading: 850 kPa
